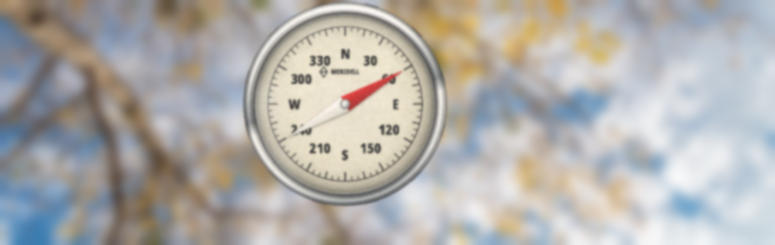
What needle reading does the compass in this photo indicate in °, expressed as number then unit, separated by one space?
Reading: 60 °
